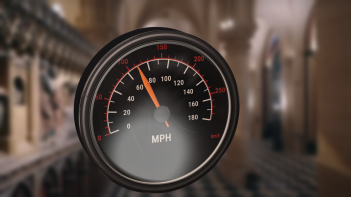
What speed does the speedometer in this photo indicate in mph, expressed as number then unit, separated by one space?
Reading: 70 mph
